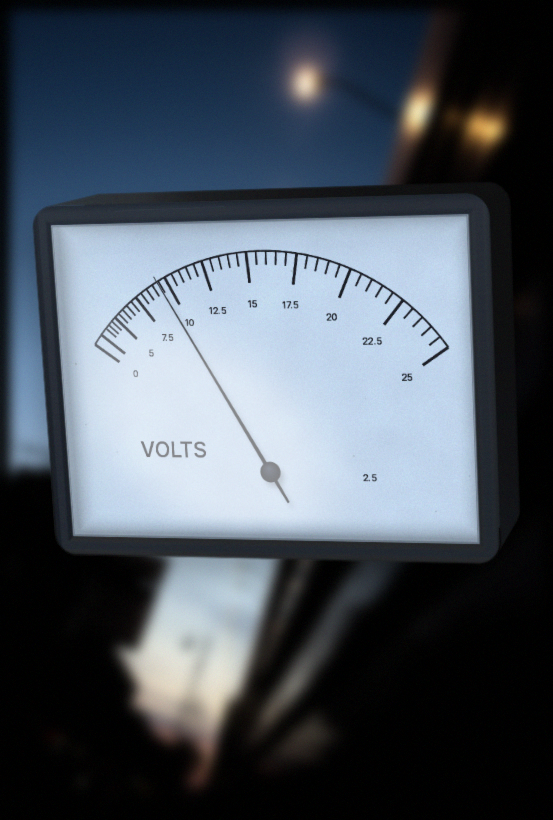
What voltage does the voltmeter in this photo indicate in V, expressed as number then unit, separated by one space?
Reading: 9.5 V
